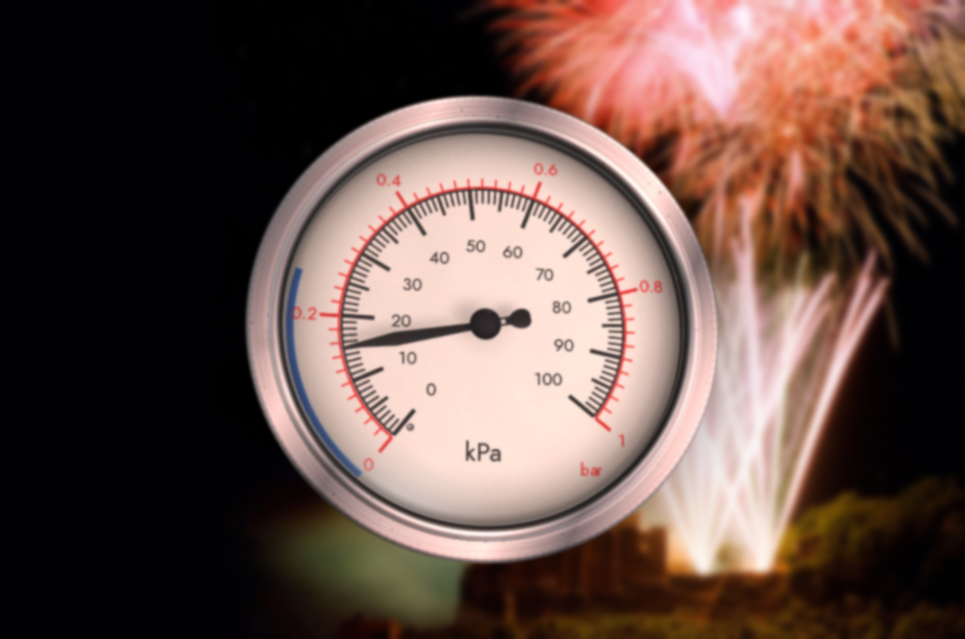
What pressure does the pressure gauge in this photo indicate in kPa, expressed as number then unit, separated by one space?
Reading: 15 kPa
